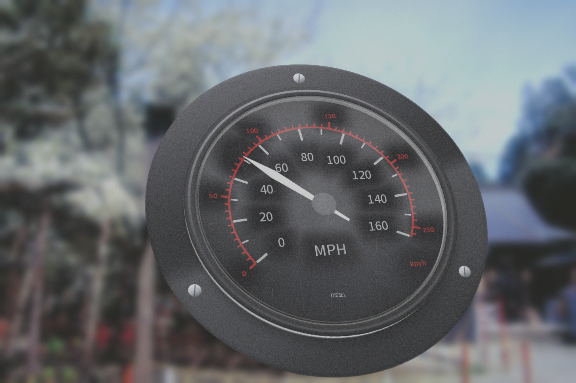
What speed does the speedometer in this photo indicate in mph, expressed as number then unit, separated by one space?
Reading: 50 mph
